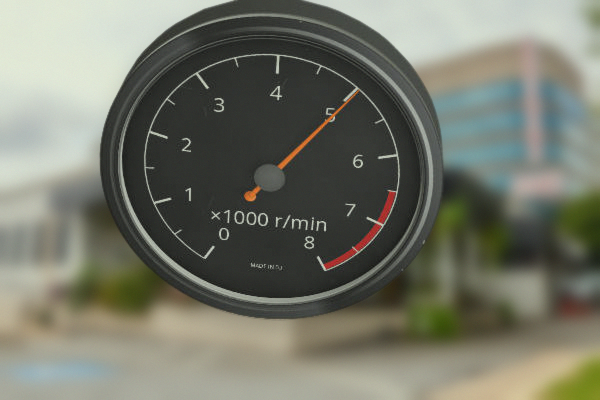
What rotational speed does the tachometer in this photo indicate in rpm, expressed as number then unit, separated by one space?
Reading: 5000 rpm
